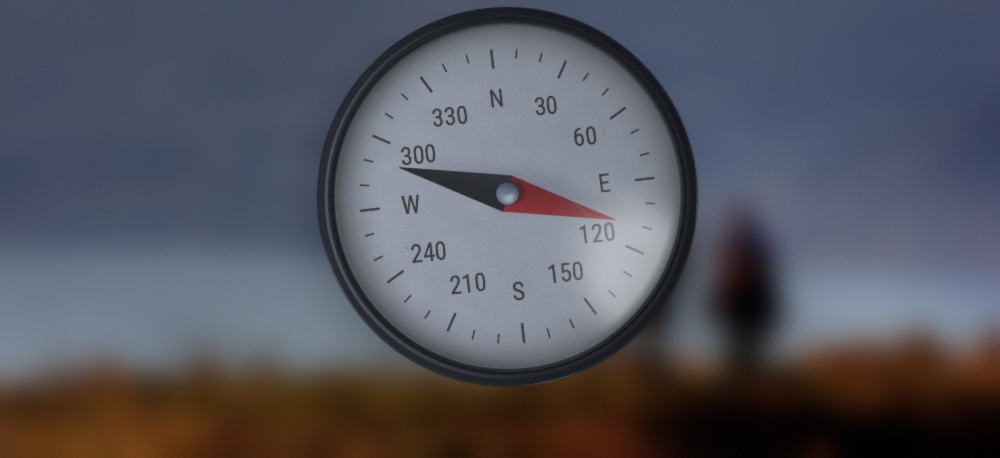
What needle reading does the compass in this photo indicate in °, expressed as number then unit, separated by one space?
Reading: 110 °
